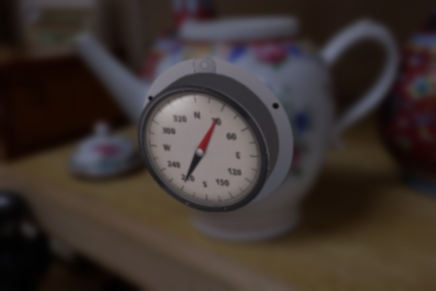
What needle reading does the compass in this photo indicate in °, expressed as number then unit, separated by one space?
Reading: 30 °
